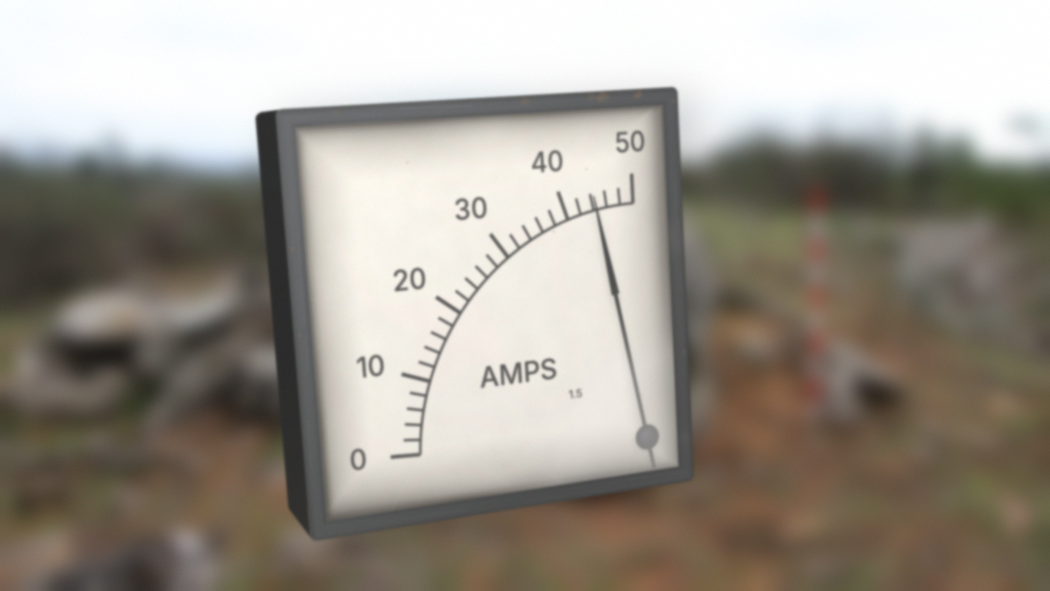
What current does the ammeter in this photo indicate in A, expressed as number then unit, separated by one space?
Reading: 44 A
